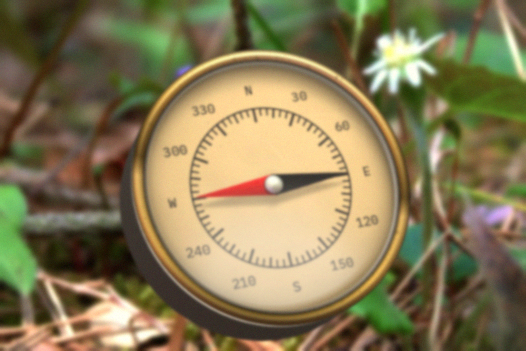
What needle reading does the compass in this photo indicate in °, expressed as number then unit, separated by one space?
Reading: 270 °
